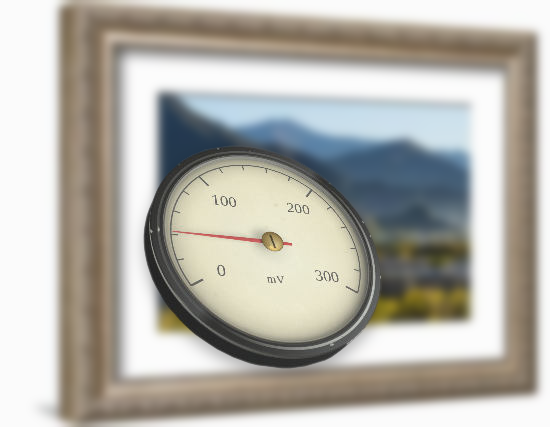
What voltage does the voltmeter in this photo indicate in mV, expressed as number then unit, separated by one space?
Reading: 40 mV
